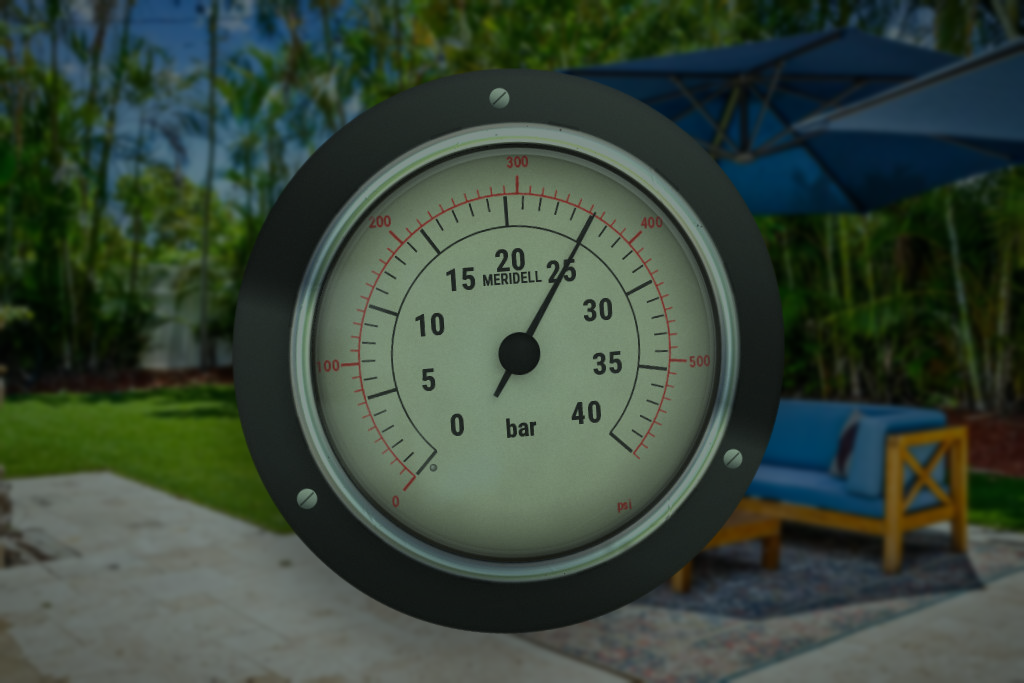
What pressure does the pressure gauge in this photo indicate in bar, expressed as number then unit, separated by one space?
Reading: 25 bar
